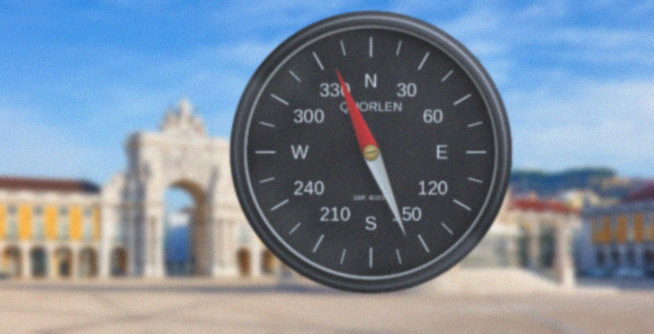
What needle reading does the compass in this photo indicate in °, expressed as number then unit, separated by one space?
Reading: 337.5 °
